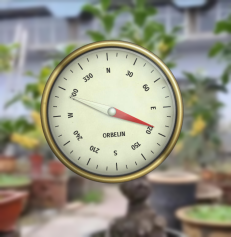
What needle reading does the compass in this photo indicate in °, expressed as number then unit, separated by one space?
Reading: 115 °
